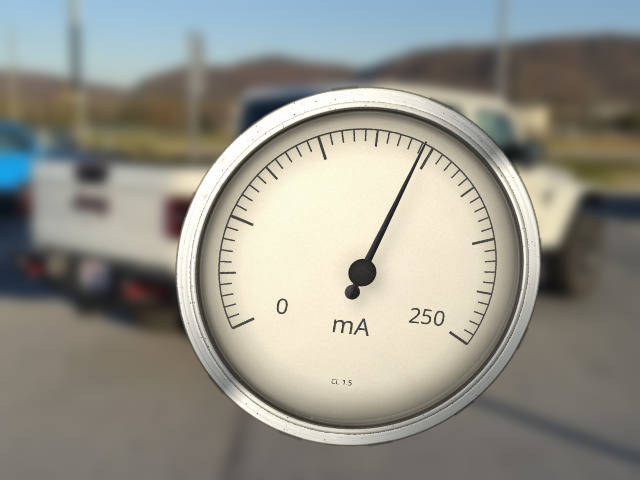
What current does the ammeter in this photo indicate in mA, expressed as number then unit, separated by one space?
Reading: 145 mA
